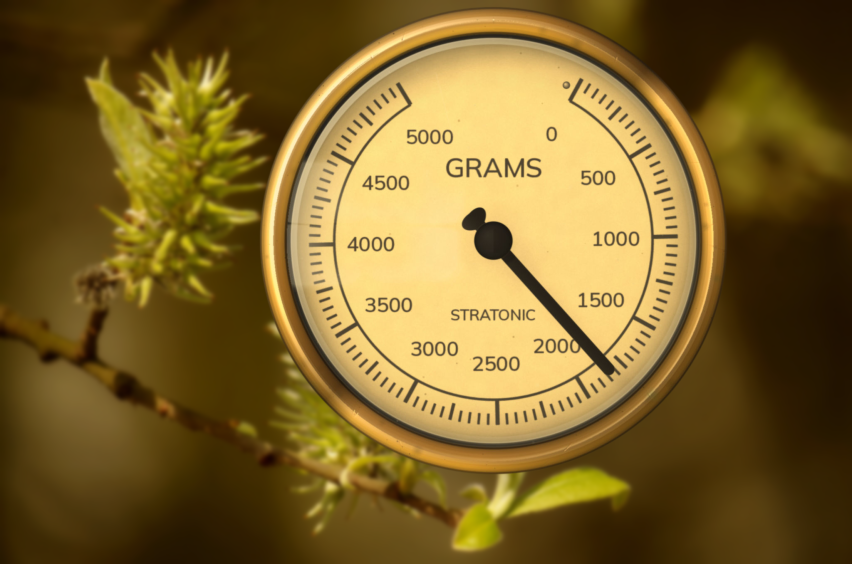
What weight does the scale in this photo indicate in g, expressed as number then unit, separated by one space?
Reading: 1825 g
